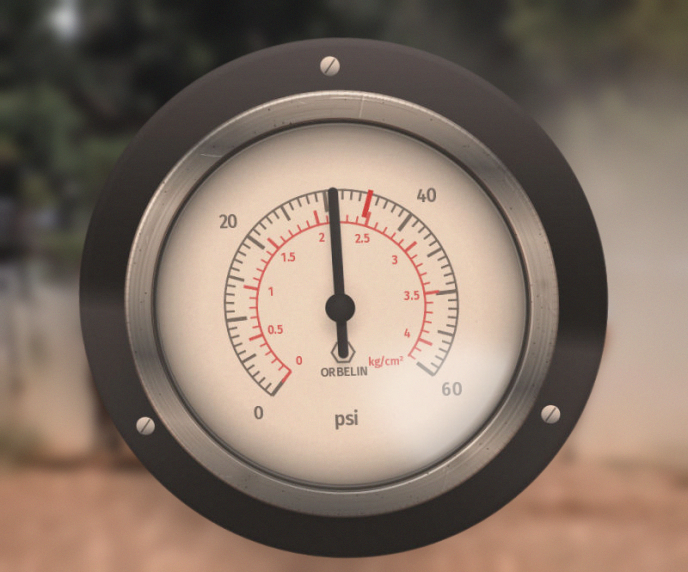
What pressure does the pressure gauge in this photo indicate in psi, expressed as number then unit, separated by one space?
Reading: 31 psi
